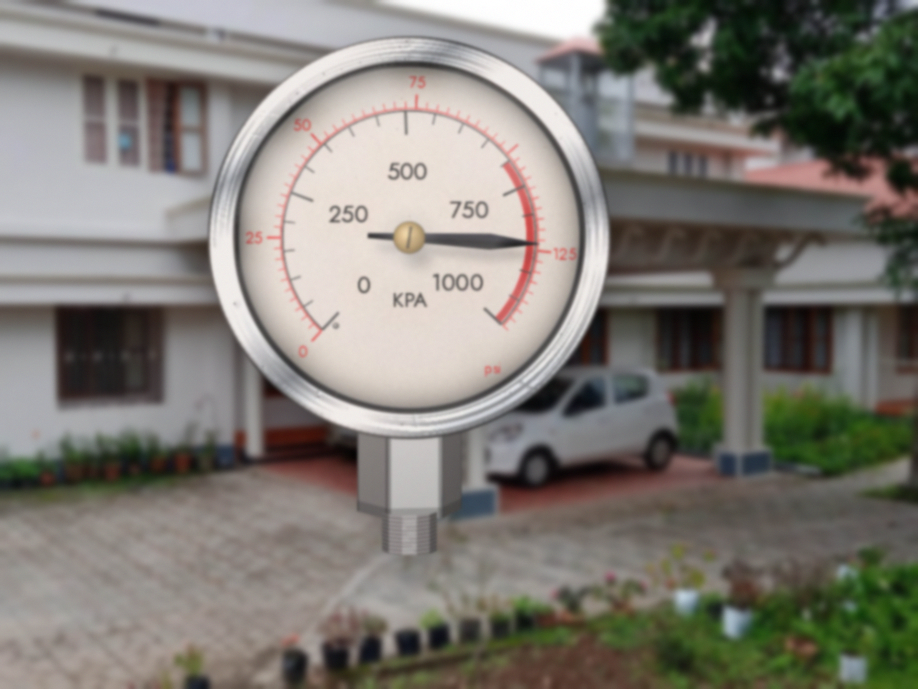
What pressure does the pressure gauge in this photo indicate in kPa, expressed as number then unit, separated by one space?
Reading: 850 kPa
